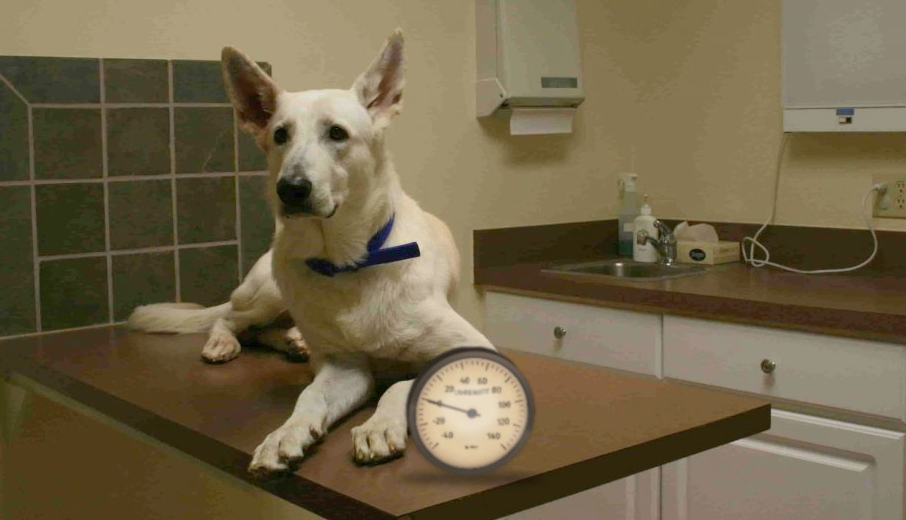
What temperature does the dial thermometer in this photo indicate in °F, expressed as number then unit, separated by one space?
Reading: 0 °F
